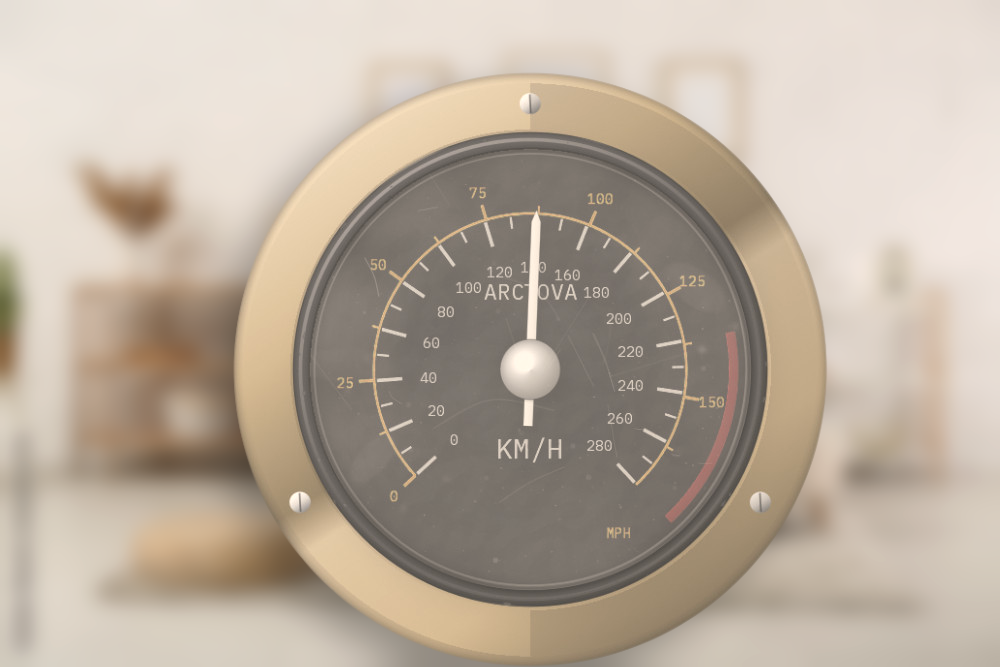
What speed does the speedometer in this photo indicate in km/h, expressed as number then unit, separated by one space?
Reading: 140 km/h
